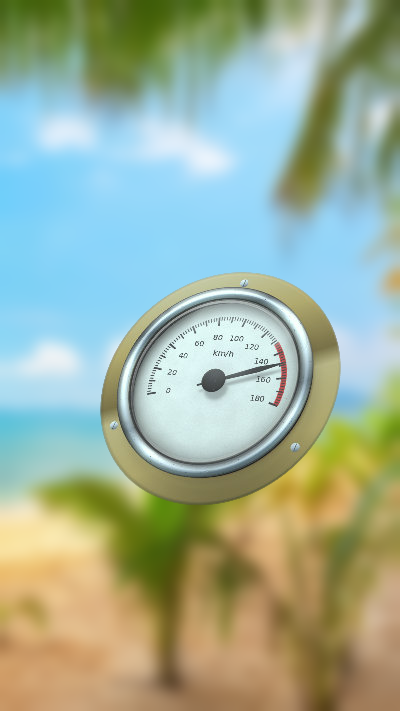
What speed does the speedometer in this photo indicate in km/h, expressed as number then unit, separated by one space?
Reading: 150 km/h
